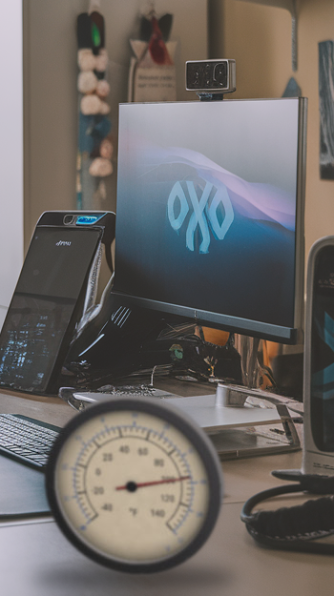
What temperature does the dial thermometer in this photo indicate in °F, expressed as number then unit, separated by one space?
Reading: 100 °F
